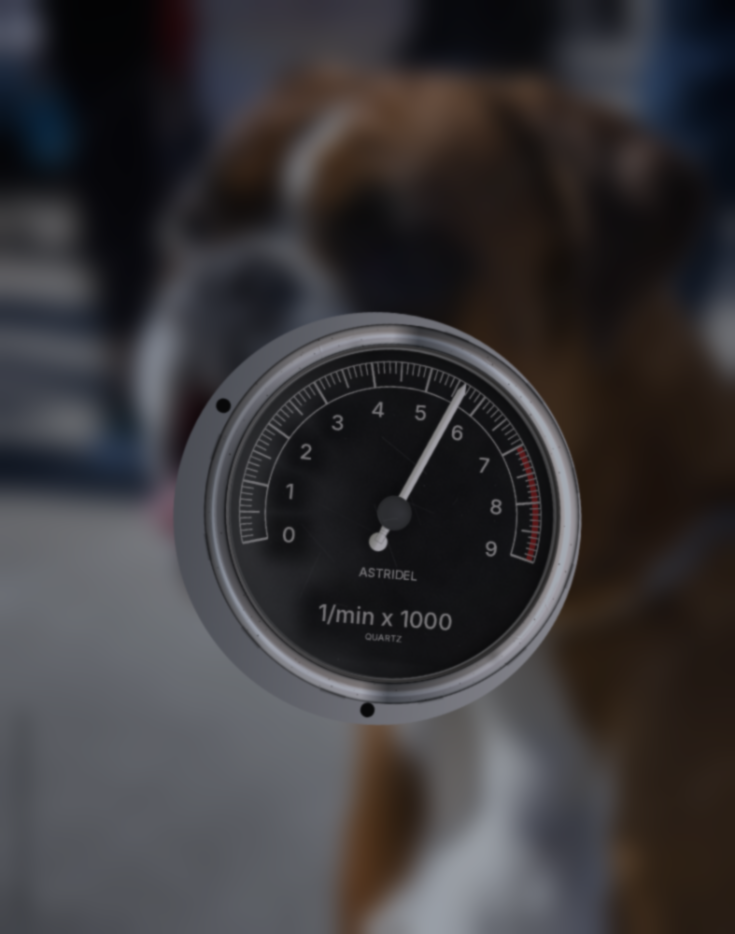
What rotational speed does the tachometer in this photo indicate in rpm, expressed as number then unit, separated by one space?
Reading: 5600 rpm
